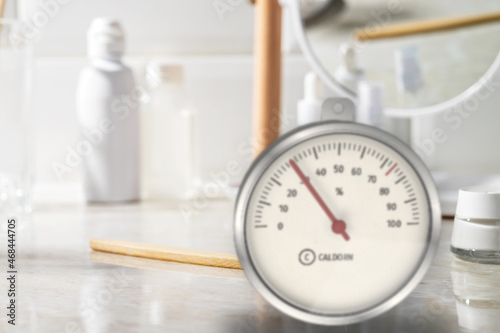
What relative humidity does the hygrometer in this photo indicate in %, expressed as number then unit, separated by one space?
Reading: 30 %
